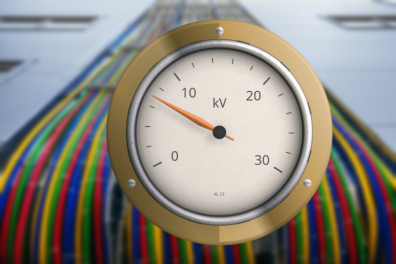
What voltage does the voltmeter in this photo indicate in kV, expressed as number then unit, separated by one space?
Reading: 7 kV
